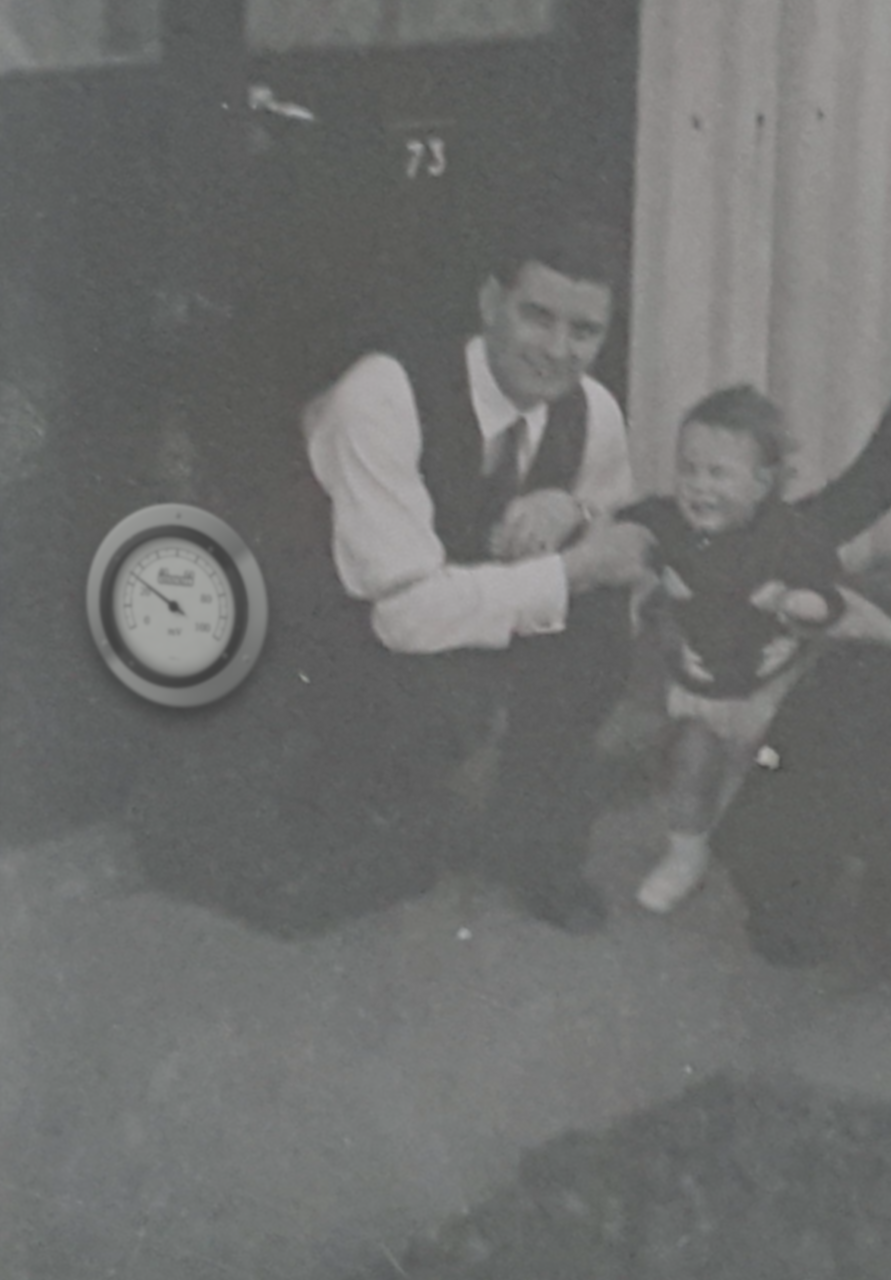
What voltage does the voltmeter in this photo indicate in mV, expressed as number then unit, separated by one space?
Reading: 25 mV
